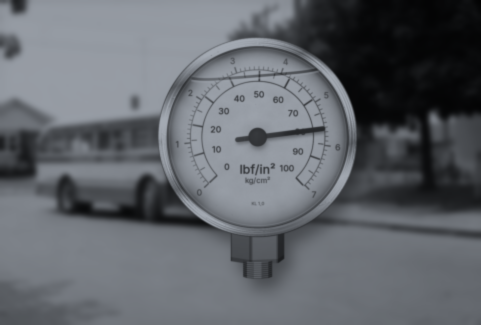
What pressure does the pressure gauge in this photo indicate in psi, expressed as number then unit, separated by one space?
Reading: 80 psi
